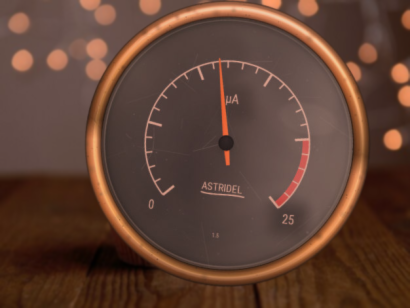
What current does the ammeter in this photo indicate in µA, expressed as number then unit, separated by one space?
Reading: 11.5 µA
